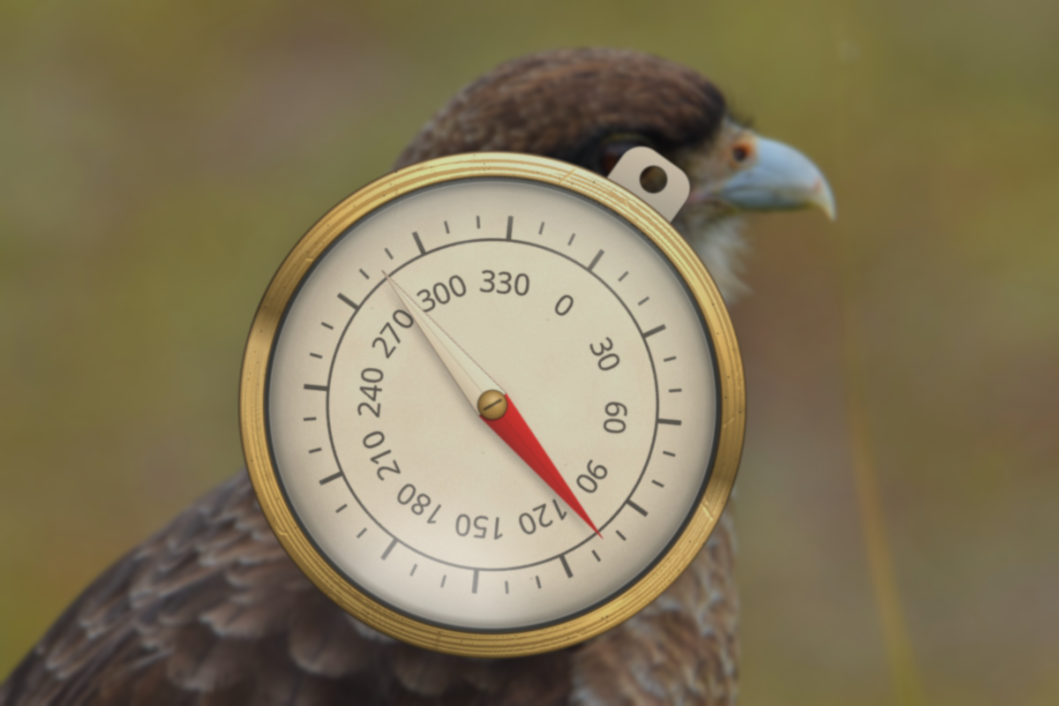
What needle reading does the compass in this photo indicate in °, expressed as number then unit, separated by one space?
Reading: 105 °
